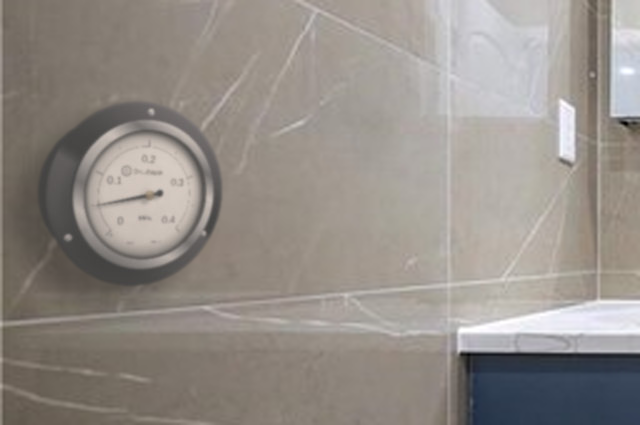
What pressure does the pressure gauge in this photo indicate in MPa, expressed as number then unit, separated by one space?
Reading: 0.05 MPa
